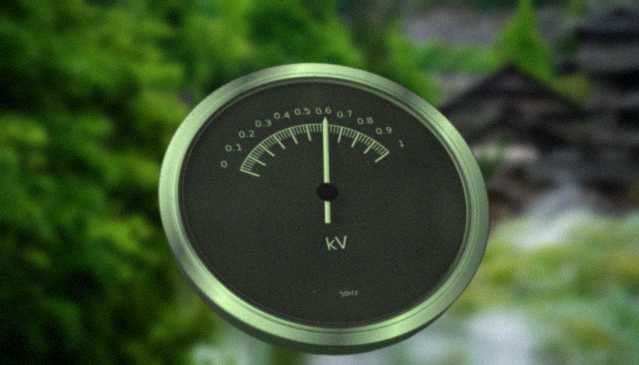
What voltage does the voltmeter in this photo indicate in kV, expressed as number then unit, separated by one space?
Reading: 0.6 kV
